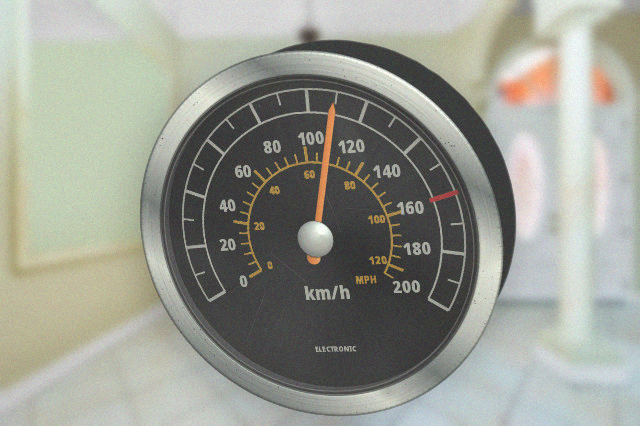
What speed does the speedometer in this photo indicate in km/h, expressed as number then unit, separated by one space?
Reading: 110 km/h
